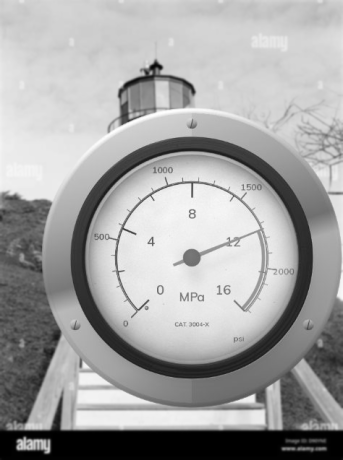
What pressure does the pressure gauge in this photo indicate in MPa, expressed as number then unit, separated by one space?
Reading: 12 MPa
